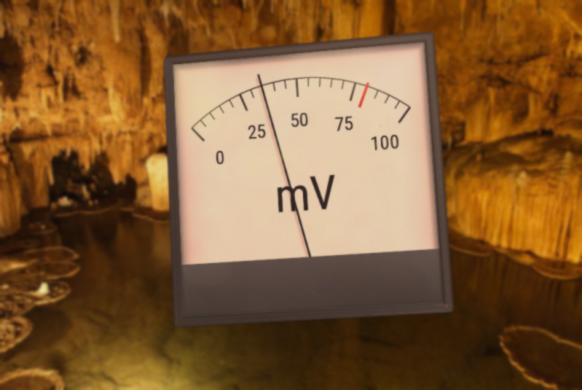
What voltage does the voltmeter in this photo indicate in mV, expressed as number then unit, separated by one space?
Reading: 35 mV
